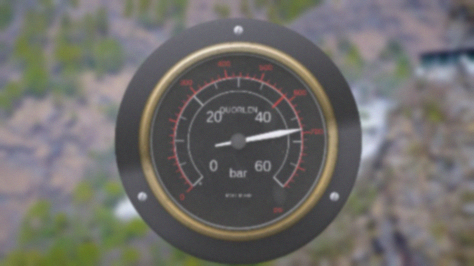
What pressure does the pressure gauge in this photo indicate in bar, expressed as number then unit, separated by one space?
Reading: 47.5 bar
